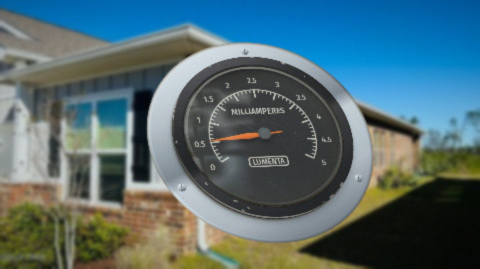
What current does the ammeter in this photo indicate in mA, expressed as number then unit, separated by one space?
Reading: 0.5 mA
